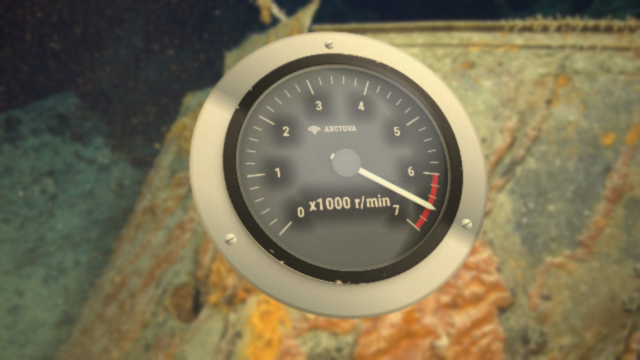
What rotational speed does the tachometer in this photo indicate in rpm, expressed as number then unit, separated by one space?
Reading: 6600 rpm
